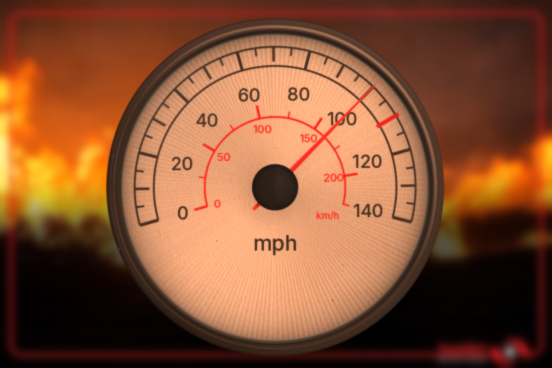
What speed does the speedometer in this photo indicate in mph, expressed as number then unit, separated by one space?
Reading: 100 mph
